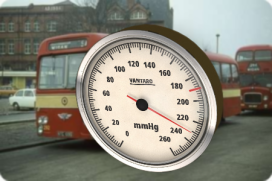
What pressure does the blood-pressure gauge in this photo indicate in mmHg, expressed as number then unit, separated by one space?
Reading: 230 mmHg
